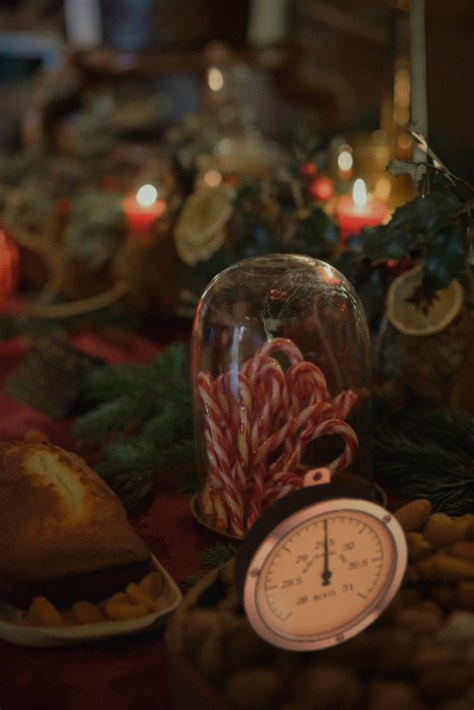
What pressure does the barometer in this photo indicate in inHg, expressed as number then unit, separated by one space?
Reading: 29.5 inHg
